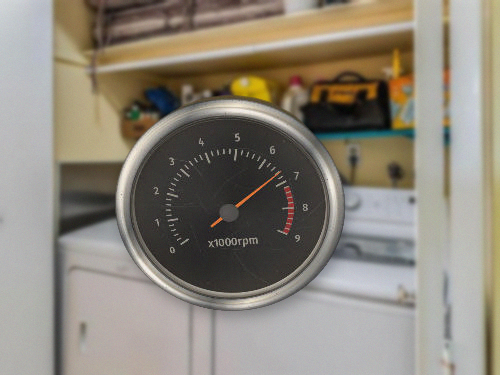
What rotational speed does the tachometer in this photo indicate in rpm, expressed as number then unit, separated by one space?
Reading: 6600 rpm
